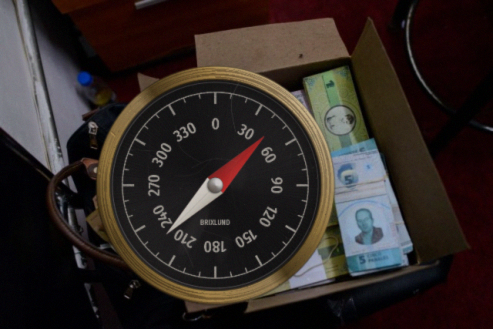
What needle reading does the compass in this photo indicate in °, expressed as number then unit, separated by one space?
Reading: 45 °
